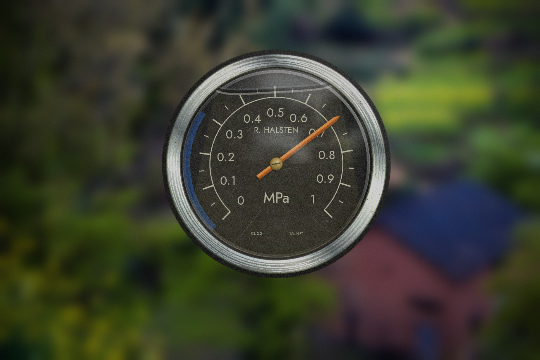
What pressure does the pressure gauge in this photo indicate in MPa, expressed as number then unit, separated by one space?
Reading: 0.7 MPa
